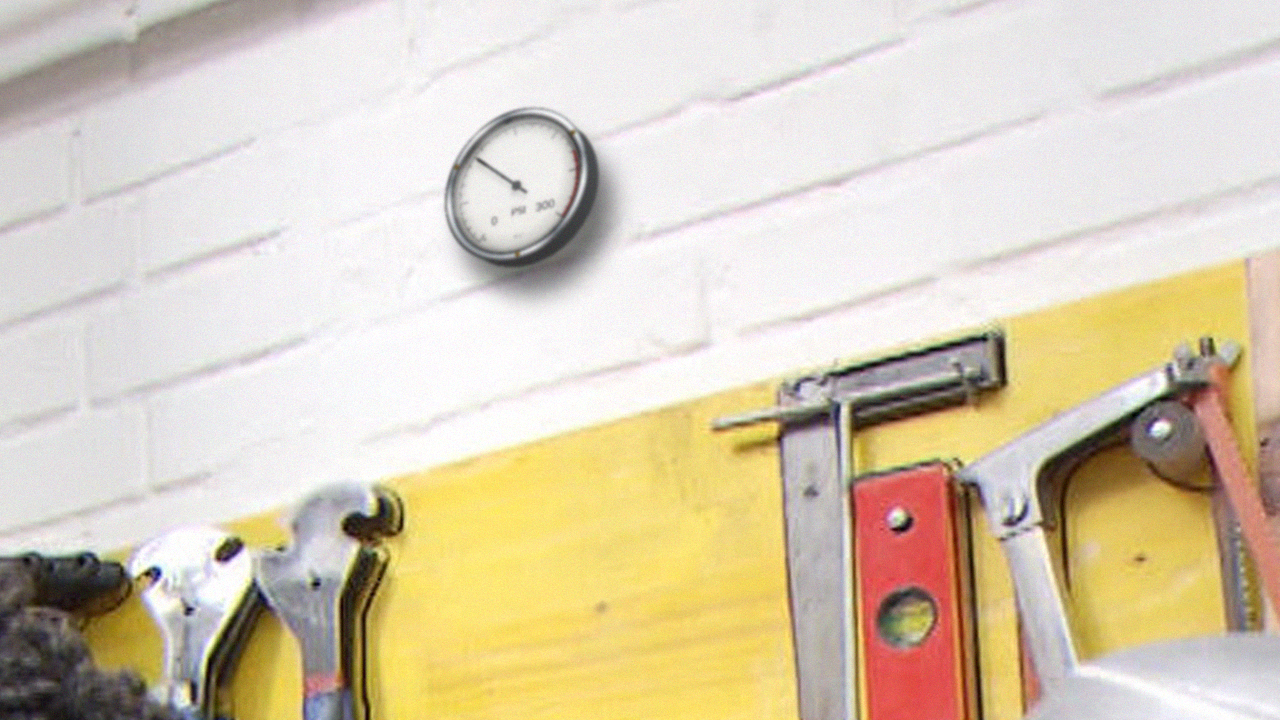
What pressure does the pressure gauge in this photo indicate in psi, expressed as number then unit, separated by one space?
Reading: 100 psi
